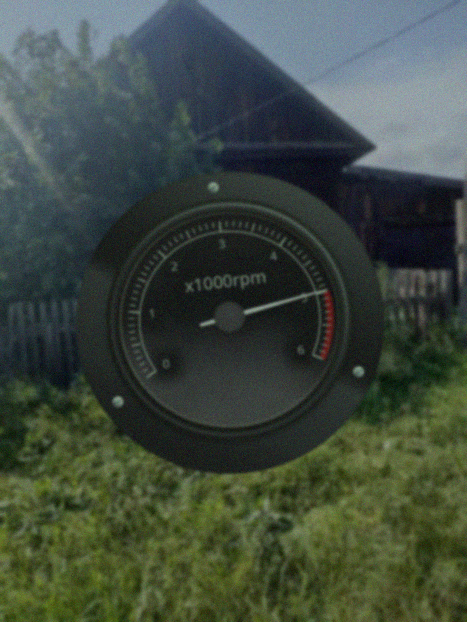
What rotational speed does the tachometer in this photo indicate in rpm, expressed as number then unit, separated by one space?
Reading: 5000 rpm
